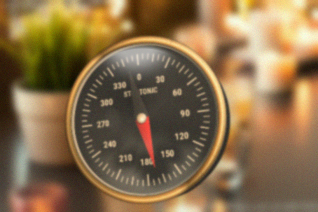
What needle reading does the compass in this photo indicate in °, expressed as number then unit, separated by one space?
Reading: 170 °
